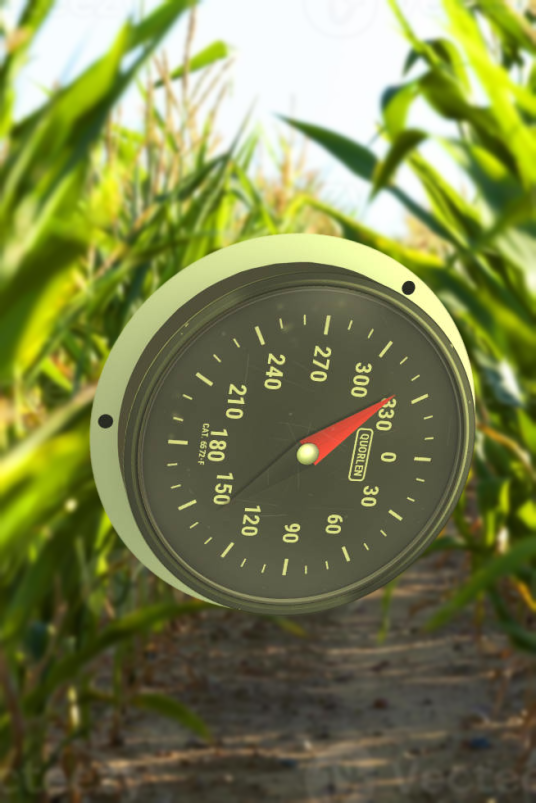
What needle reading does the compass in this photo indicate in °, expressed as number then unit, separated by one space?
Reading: 320 °
